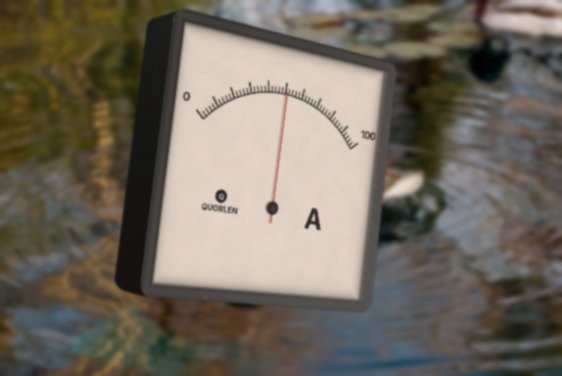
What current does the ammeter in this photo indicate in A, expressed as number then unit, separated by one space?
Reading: 50 A
